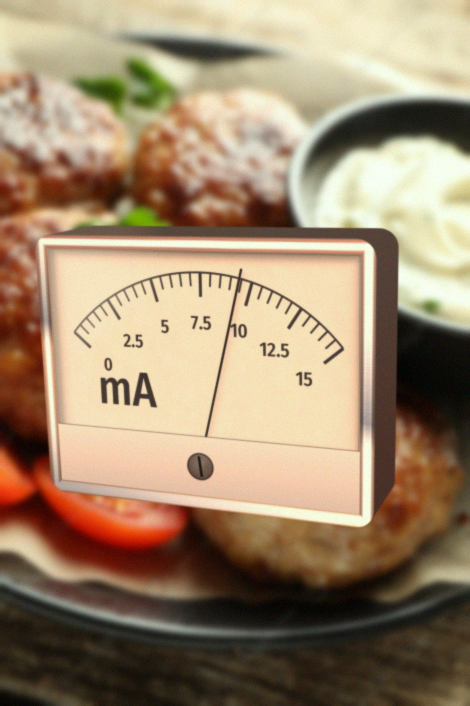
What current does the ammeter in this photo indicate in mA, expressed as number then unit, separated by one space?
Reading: 9.5 mA
